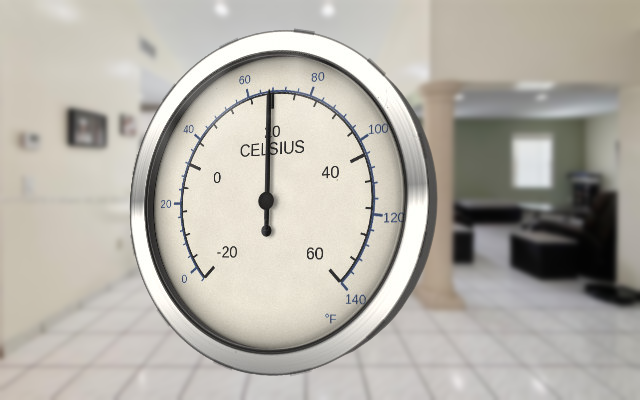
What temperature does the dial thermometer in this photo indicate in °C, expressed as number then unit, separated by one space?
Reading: 20 °C
